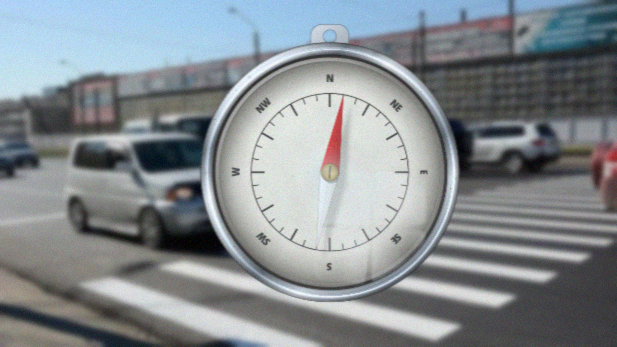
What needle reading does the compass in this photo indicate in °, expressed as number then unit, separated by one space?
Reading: 10 °
